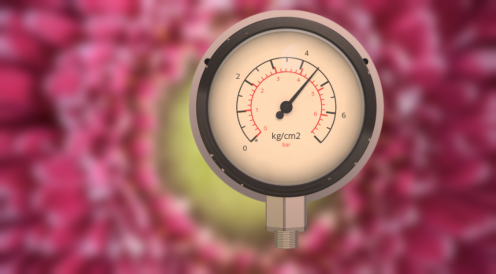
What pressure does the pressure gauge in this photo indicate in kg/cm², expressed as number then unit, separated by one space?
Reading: 4.5 kg/cm²
